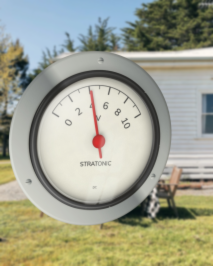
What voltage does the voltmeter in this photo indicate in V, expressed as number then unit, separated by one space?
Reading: 4 V
